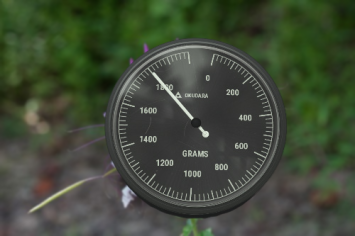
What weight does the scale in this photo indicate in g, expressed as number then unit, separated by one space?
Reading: 1800 g
